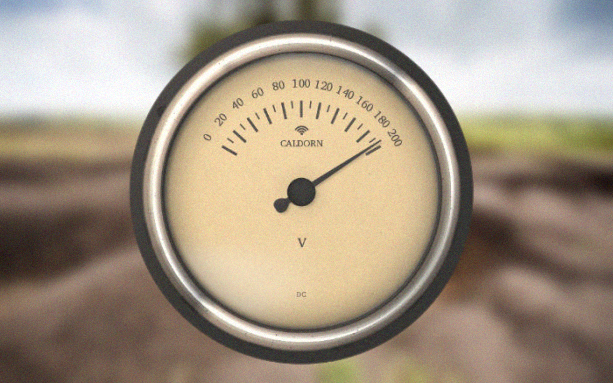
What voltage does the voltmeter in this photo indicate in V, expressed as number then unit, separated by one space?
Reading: 195 V
